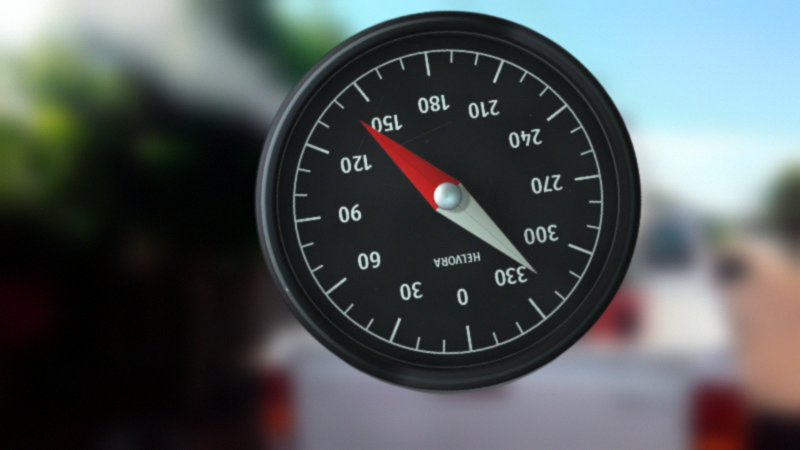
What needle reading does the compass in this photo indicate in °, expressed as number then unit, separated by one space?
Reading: 140 °
